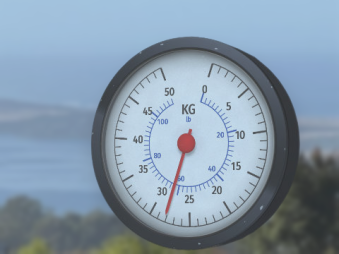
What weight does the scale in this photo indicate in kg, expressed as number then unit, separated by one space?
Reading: 28 kg
